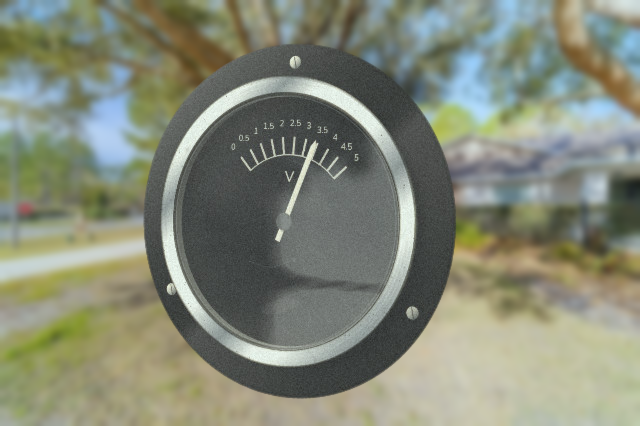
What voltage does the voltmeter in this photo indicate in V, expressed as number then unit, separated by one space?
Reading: 3.5 V
